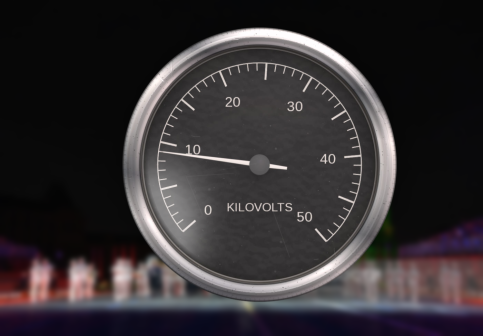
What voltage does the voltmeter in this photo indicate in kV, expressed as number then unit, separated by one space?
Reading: 9 kV
